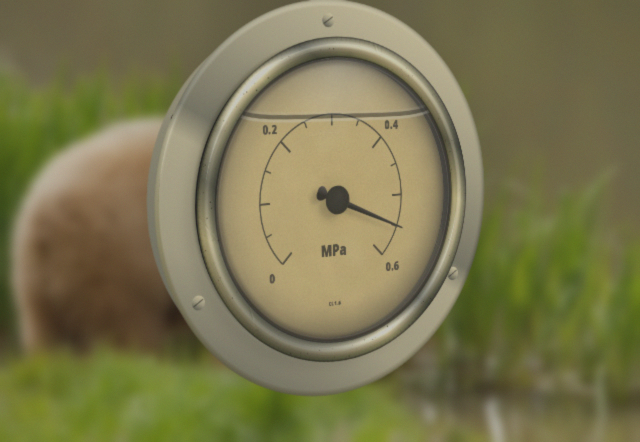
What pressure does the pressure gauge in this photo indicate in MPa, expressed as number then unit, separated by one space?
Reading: 0.55 MPa
